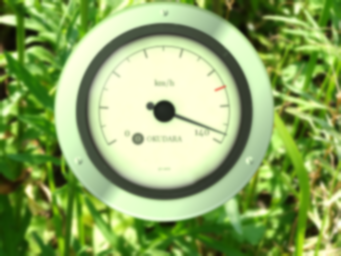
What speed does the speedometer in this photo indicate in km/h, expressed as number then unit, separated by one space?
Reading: 135 km/h
